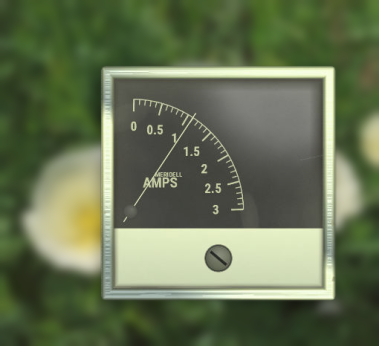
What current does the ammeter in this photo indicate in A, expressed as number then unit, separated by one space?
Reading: 1.1 A
